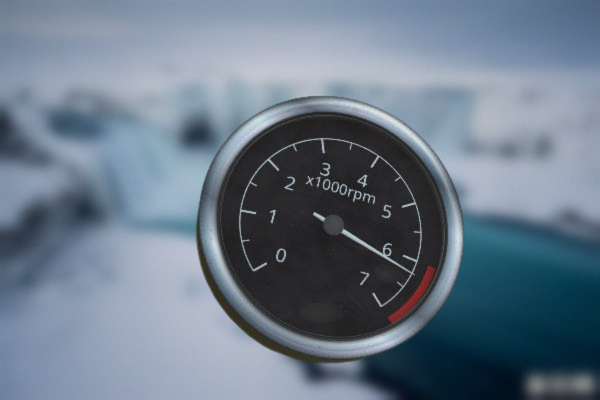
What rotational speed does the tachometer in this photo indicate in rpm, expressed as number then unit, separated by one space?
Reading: 6250 rpm
